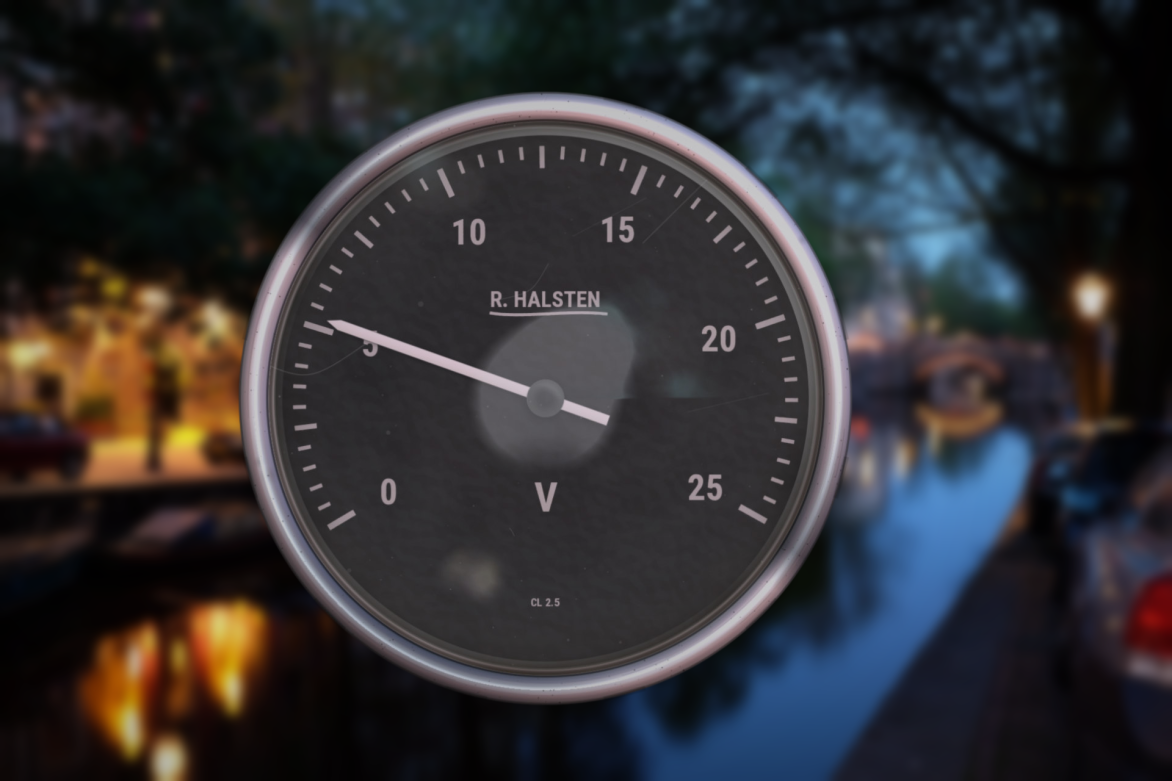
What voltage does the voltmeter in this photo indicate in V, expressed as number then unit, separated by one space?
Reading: 5.25 V
